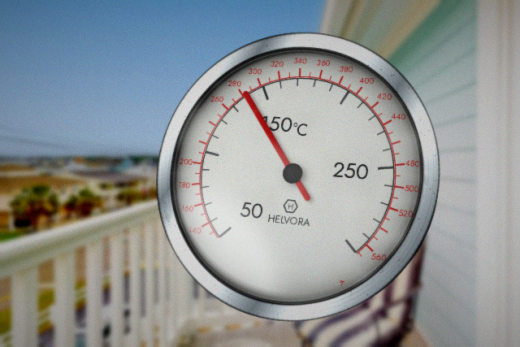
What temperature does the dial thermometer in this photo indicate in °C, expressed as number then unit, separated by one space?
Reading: 140 °C
